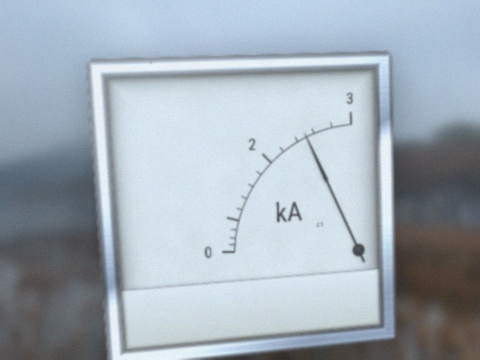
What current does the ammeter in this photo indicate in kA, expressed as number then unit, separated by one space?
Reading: 2.5 kA
